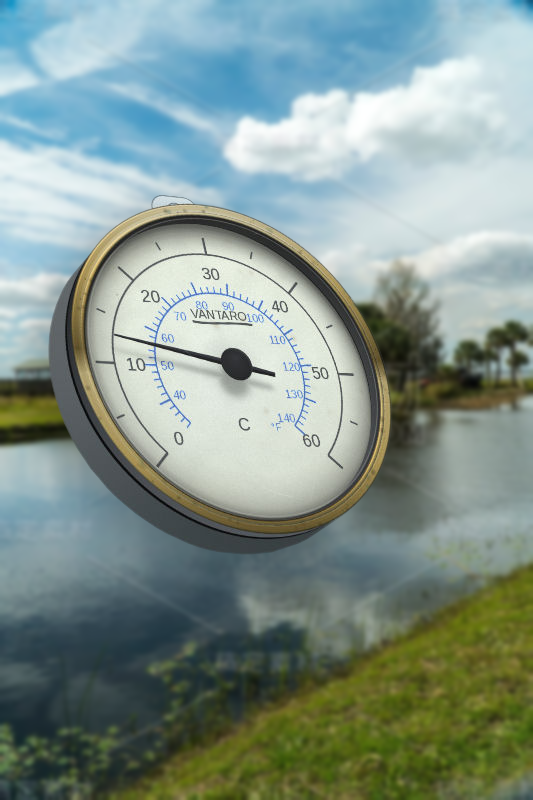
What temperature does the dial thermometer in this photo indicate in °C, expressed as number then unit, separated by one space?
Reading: 12.5 °C
